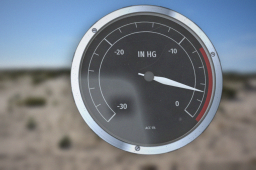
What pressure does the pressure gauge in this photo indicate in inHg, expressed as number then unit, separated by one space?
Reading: -3 inHg
